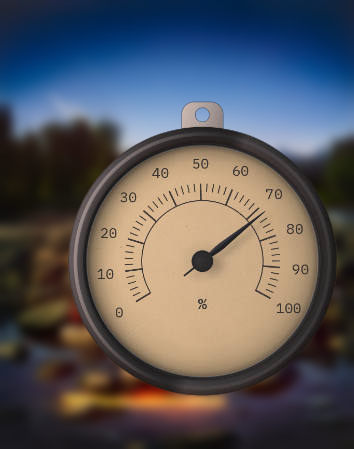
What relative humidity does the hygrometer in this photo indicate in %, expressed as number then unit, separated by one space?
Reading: 72 %
